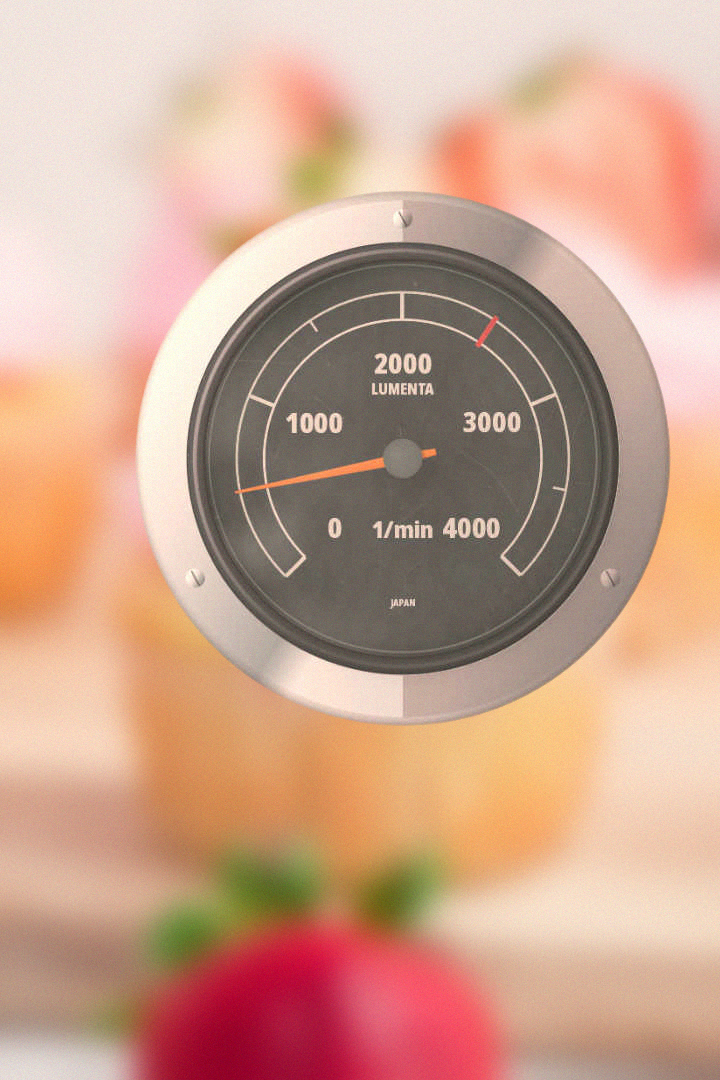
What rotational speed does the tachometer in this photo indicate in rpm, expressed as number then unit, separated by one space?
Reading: 500 rpm
